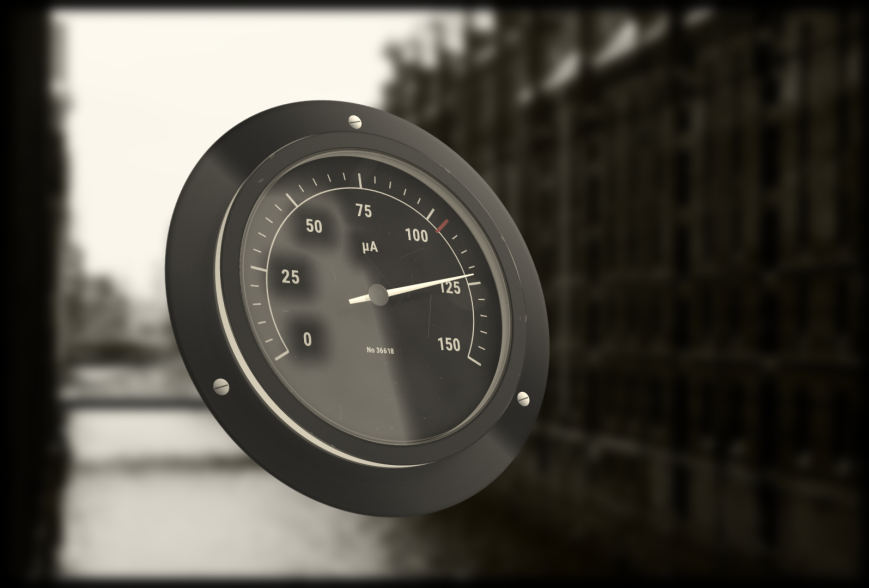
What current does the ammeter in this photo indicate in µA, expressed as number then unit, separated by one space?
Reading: 122.5 µA
